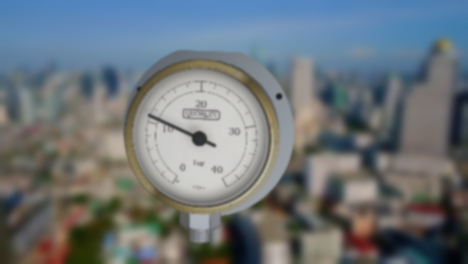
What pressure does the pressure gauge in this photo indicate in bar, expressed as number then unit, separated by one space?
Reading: 11 bar
